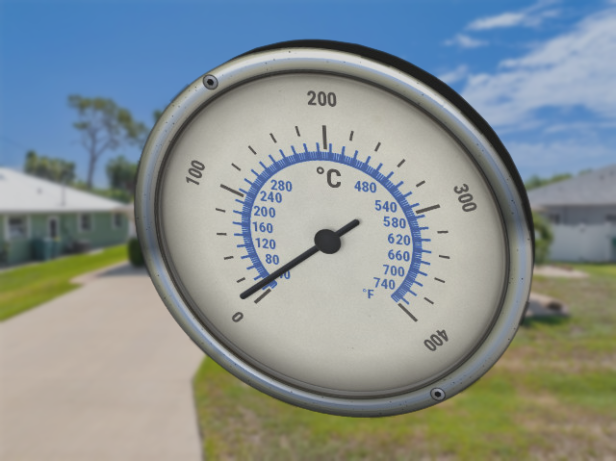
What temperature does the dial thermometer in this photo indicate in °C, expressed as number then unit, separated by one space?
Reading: 10 °C
